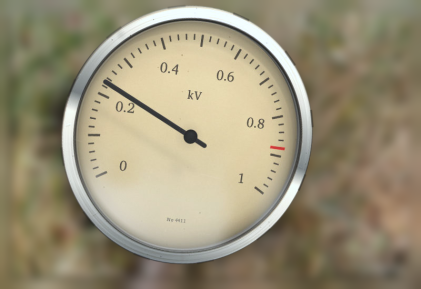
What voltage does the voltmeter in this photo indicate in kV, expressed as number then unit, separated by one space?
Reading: 0.23 kV
